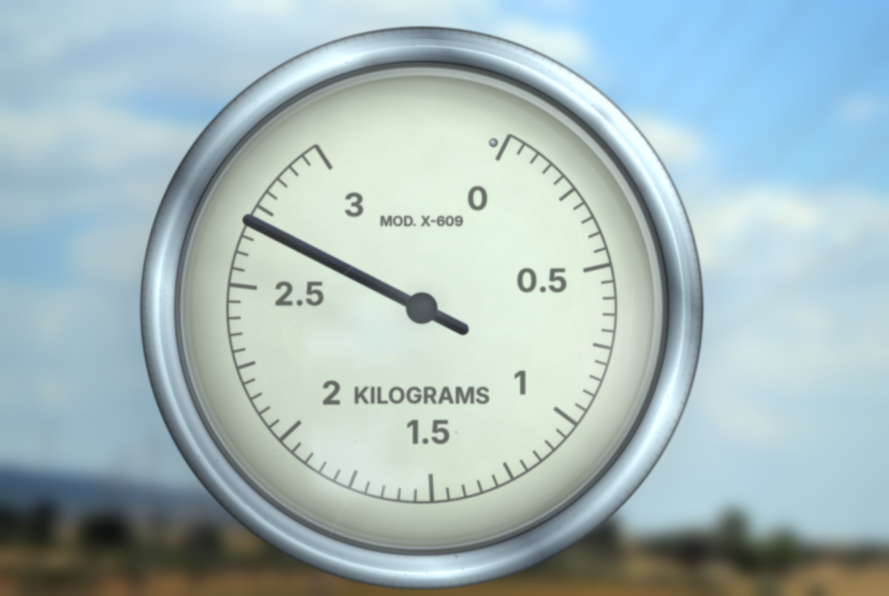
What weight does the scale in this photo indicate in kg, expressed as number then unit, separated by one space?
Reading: 2.7 kg
